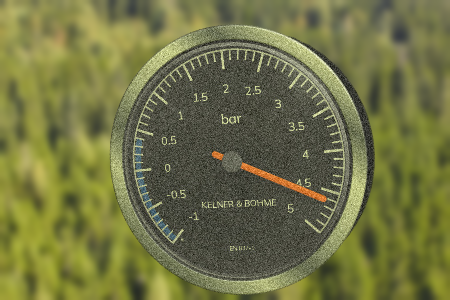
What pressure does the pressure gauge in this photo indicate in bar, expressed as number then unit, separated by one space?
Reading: 4.6 bar
